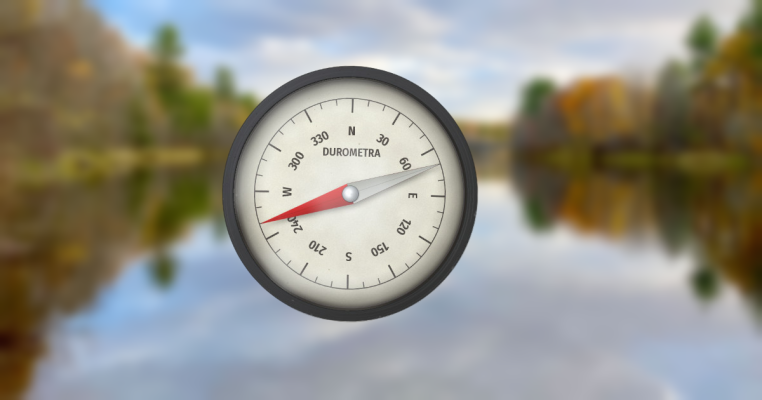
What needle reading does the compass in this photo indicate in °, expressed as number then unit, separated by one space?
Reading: 250 °
